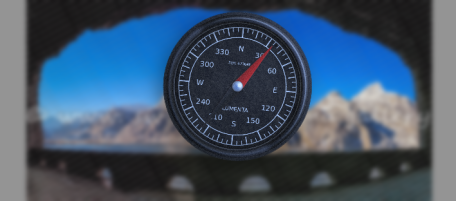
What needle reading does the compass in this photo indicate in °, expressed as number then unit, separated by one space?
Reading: 35 °
